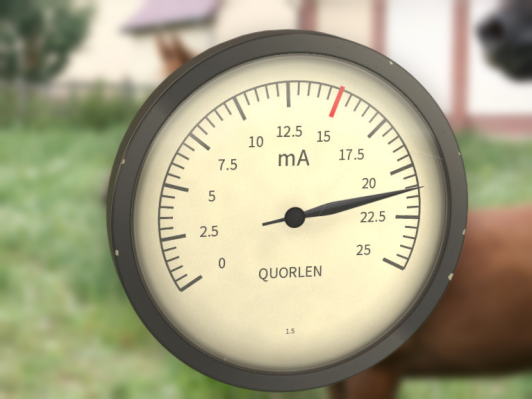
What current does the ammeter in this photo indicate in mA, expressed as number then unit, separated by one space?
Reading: 21 mA
